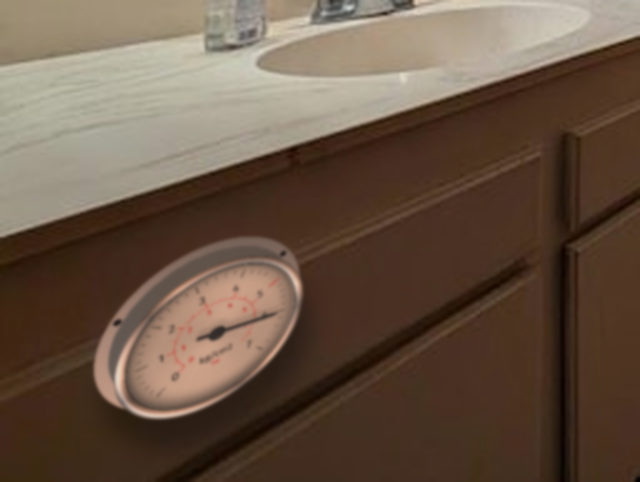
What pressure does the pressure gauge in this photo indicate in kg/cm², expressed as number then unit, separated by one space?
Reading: 6 kg/cm²
